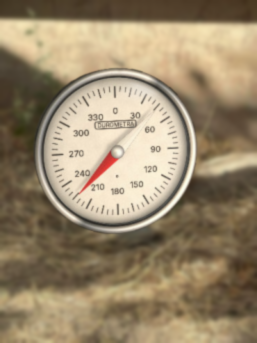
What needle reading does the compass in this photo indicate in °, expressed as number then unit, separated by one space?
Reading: 225 °
